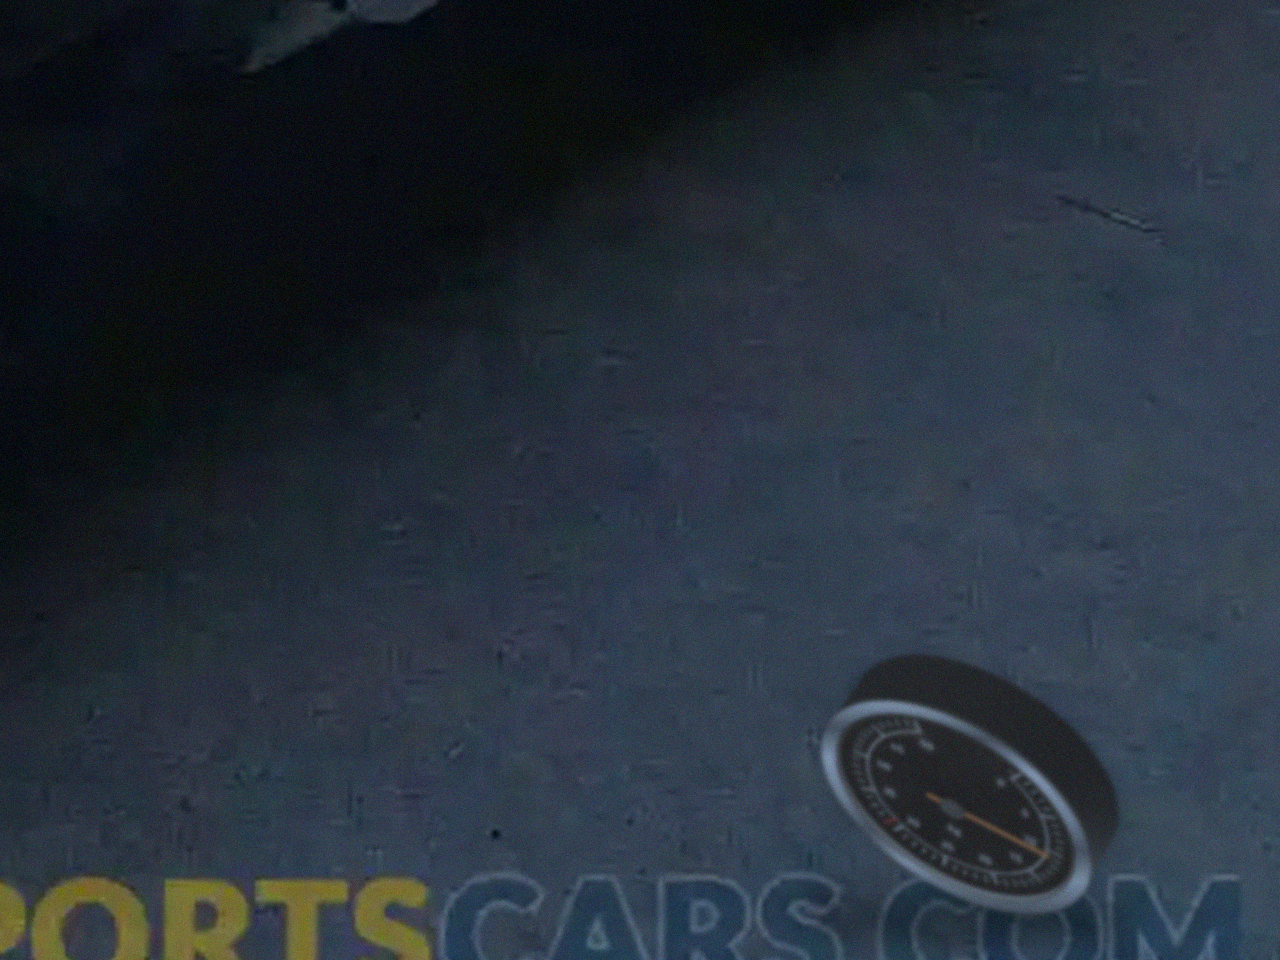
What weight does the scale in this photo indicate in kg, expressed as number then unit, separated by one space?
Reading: 10 kg
